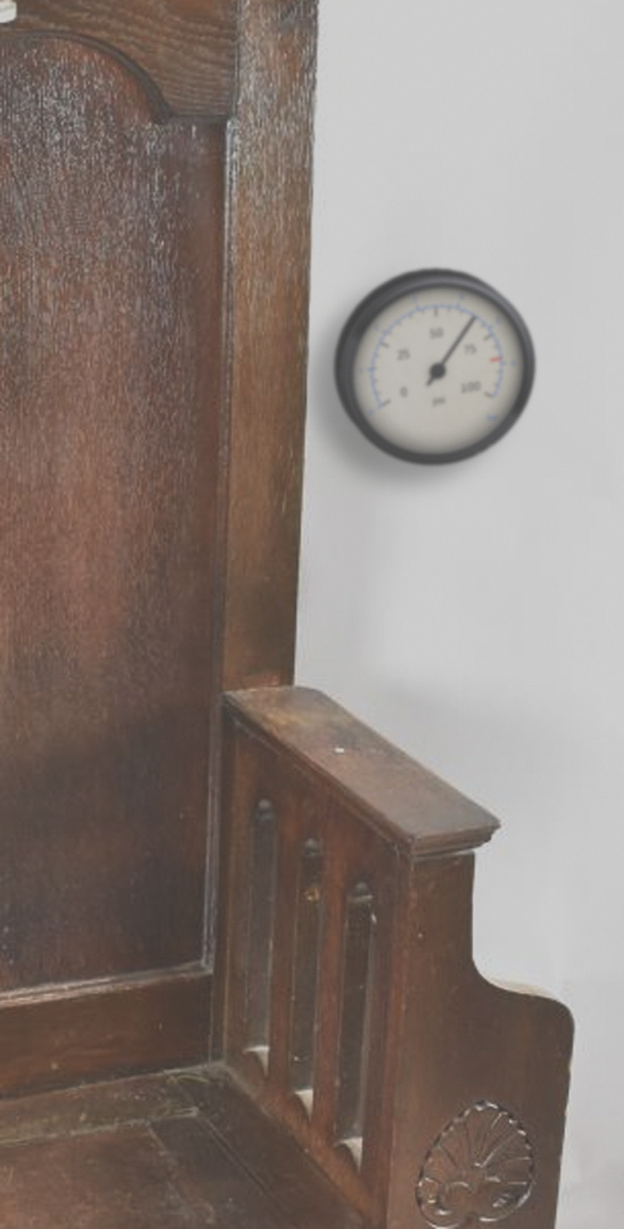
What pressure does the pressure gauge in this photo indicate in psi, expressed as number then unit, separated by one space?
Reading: 65 psi
